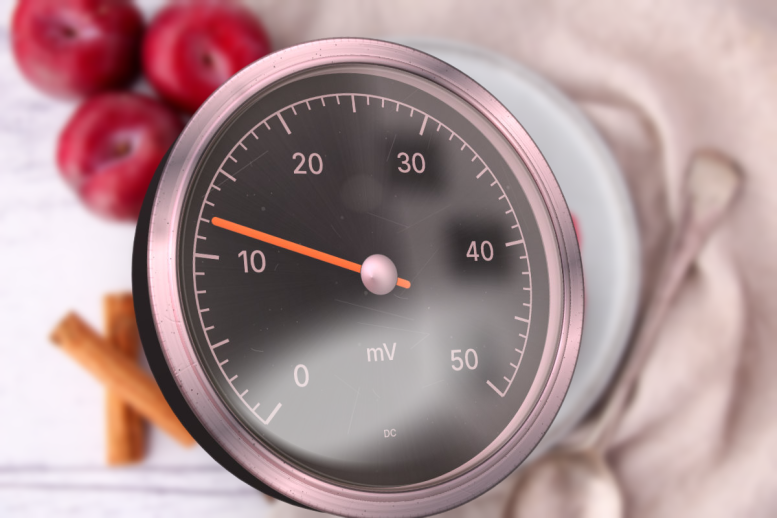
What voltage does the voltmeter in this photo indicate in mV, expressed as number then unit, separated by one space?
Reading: 12 mV
